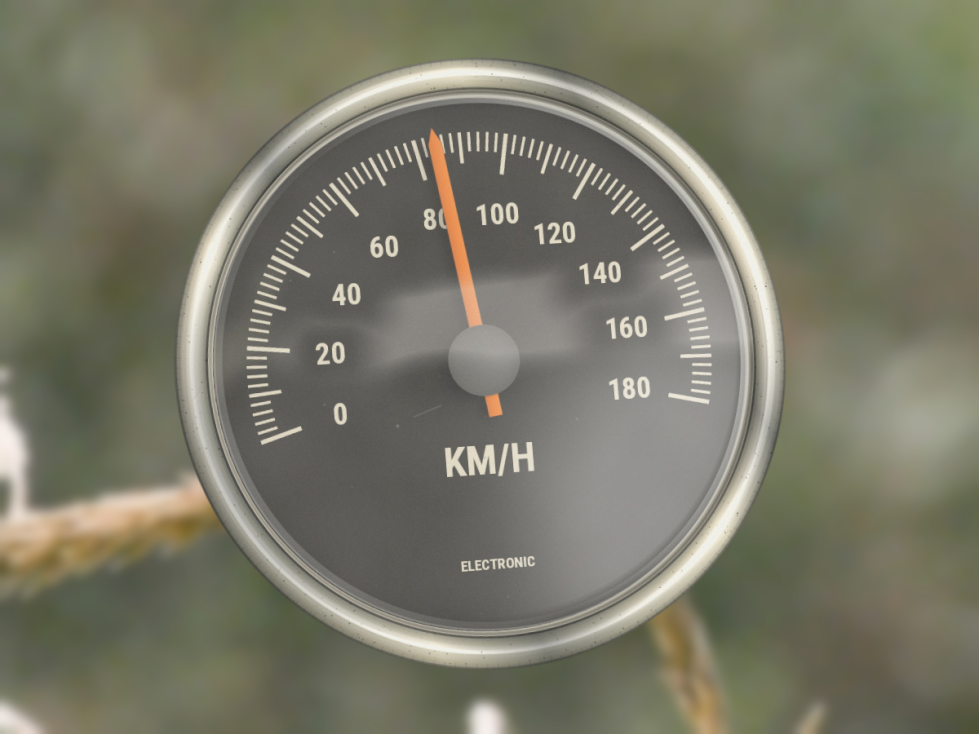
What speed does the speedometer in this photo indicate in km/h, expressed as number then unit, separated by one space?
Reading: 84 km/h
